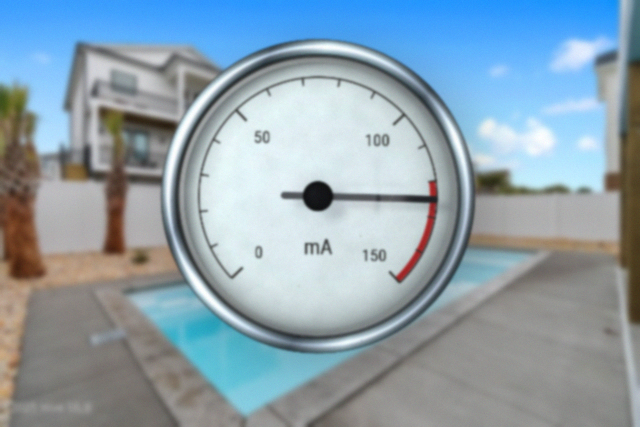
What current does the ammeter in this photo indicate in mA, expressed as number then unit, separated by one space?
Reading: 125 mA
